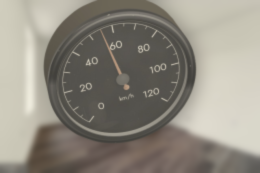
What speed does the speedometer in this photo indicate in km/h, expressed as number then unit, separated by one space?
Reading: 55 km/h
